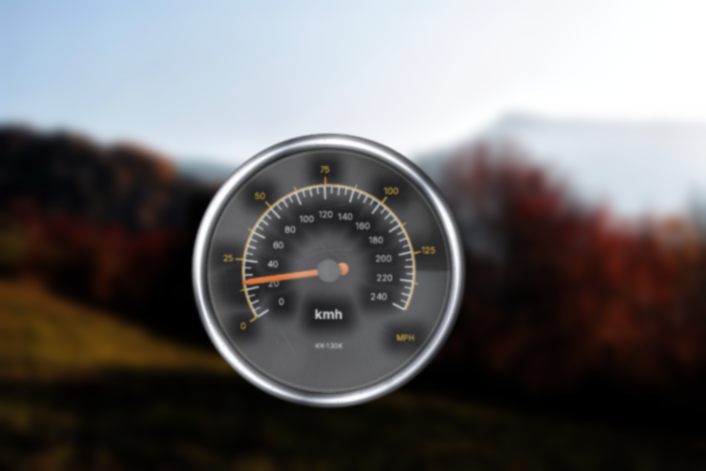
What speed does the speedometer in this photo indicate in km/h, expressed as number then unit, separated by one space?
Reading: 25 km/h
